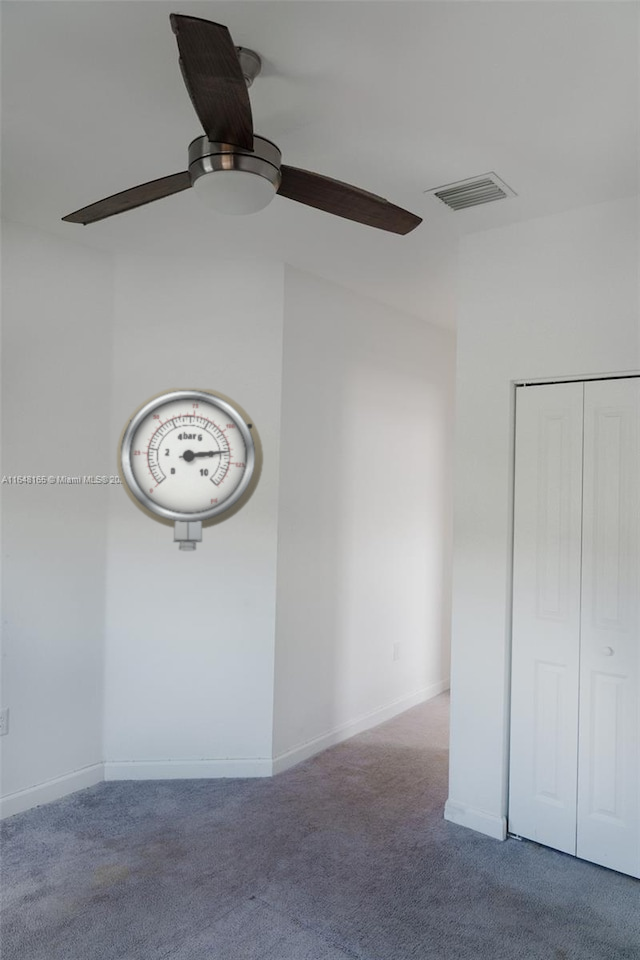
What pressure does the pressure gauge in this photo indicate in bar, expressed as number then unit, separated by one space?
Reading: 8 bar
